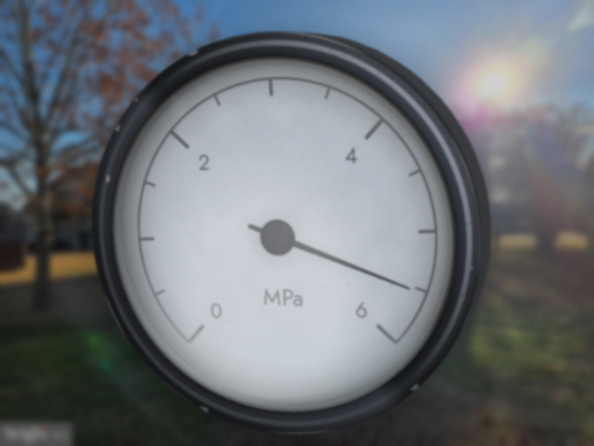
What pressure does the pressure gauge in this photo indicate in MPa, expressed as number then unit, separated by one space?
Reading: 5.5 MPa
